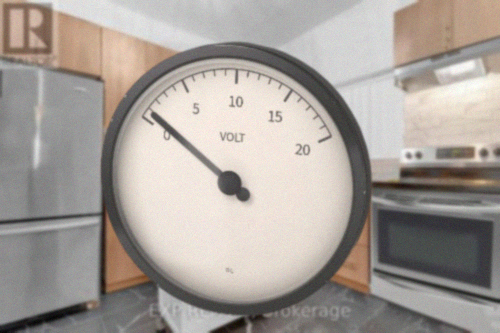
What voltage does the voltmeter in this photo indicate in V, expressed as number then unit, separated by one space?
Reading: 1 V
